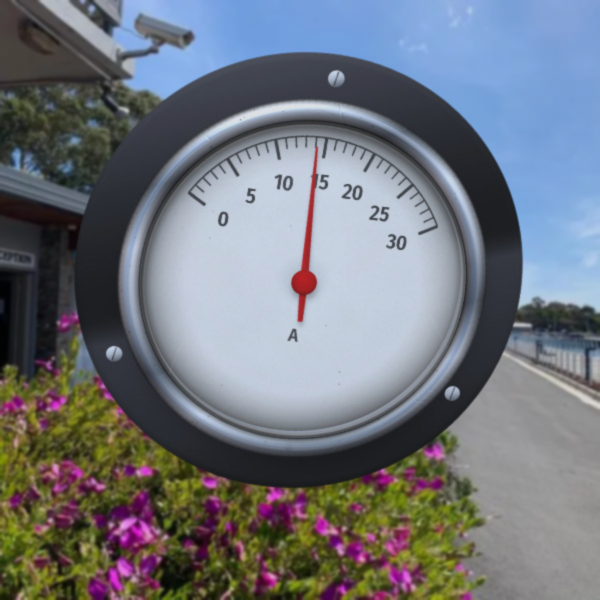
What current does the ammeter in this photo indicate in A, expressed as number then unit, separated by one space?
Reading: 14 A
